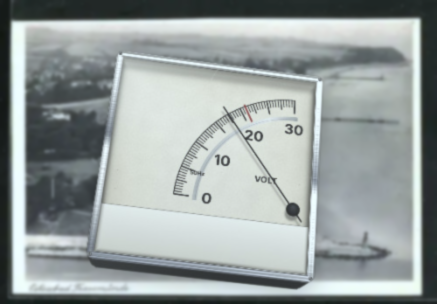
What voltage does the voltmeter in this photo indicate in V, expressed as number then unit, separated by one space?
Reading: 17.5 V
